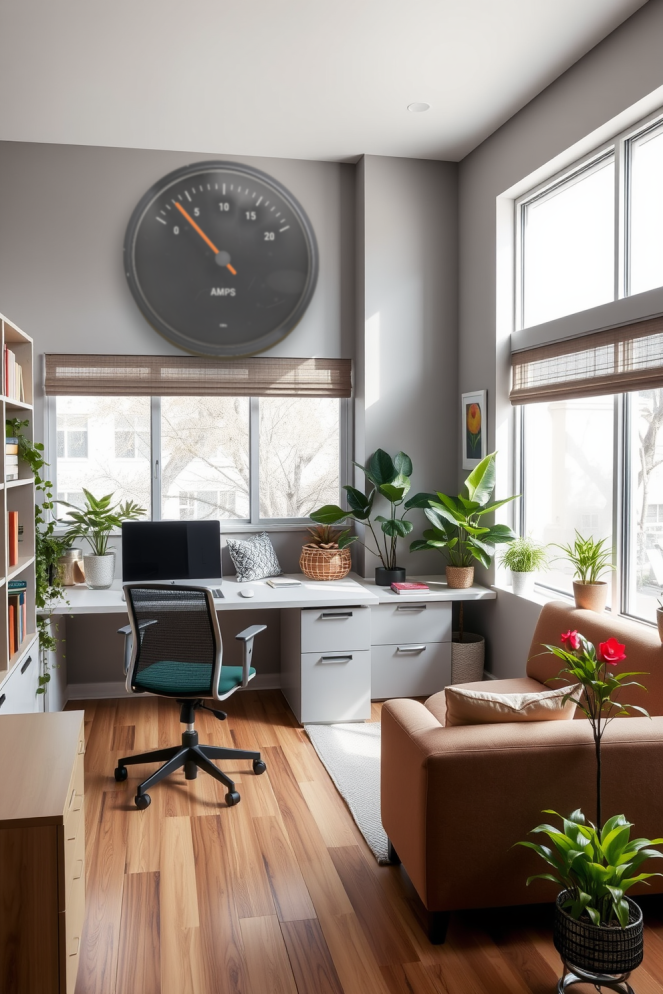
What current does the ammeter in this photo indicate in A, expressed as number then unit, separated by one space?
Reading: 3 A
